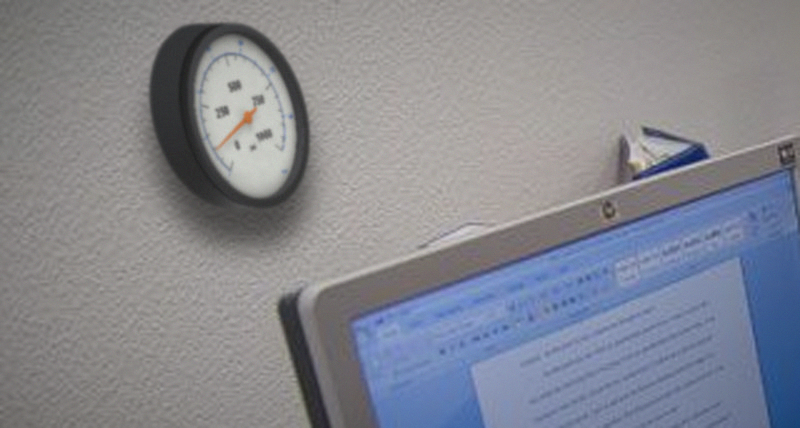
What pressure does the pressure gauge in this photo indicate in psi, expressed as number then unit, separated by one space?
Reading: 100 psi
